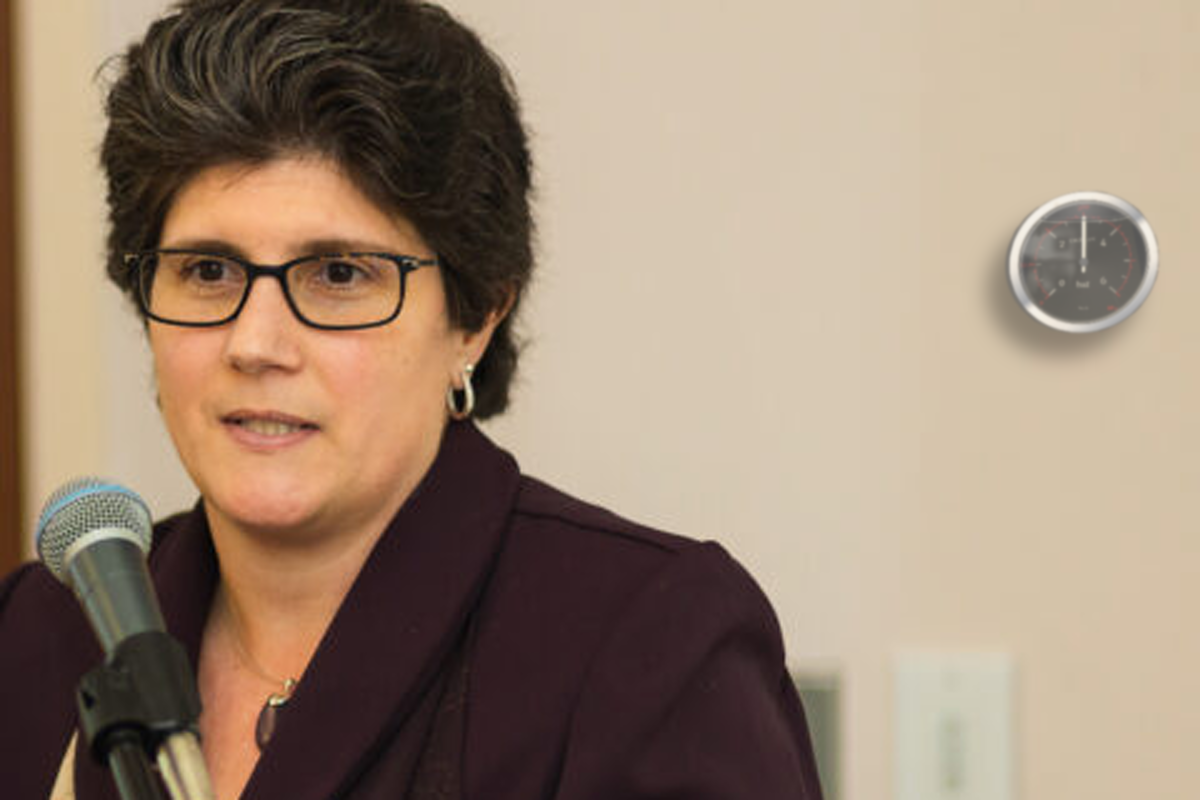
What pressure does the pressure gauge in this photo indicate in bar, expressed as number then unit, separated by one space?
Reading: 3 bar
